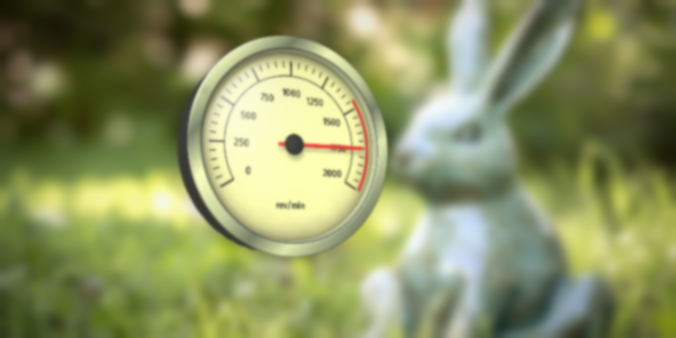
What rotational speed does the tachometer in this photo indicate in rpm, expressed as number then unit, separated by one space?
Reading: 1750 rpm
